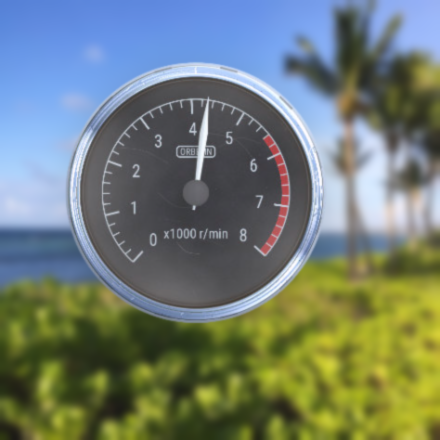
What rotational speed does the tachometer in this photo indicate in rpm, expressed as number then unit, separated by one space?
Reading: 4300 rpm
